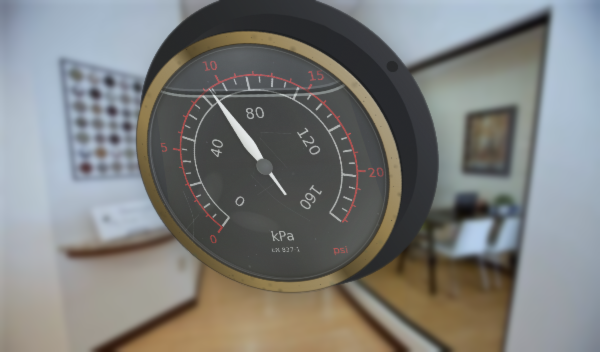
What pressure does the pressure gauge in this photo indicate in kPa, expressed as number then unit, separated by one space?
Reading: 65 kPa
